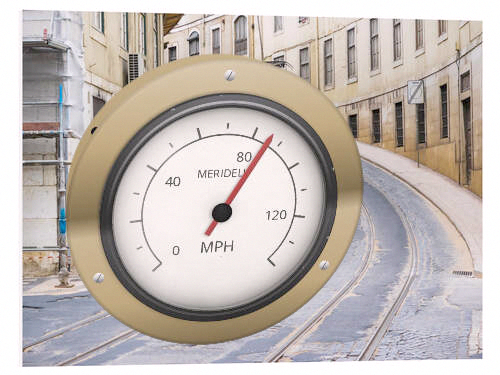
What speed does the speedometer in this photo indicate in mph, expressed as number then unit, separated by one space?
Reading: 85 mph
